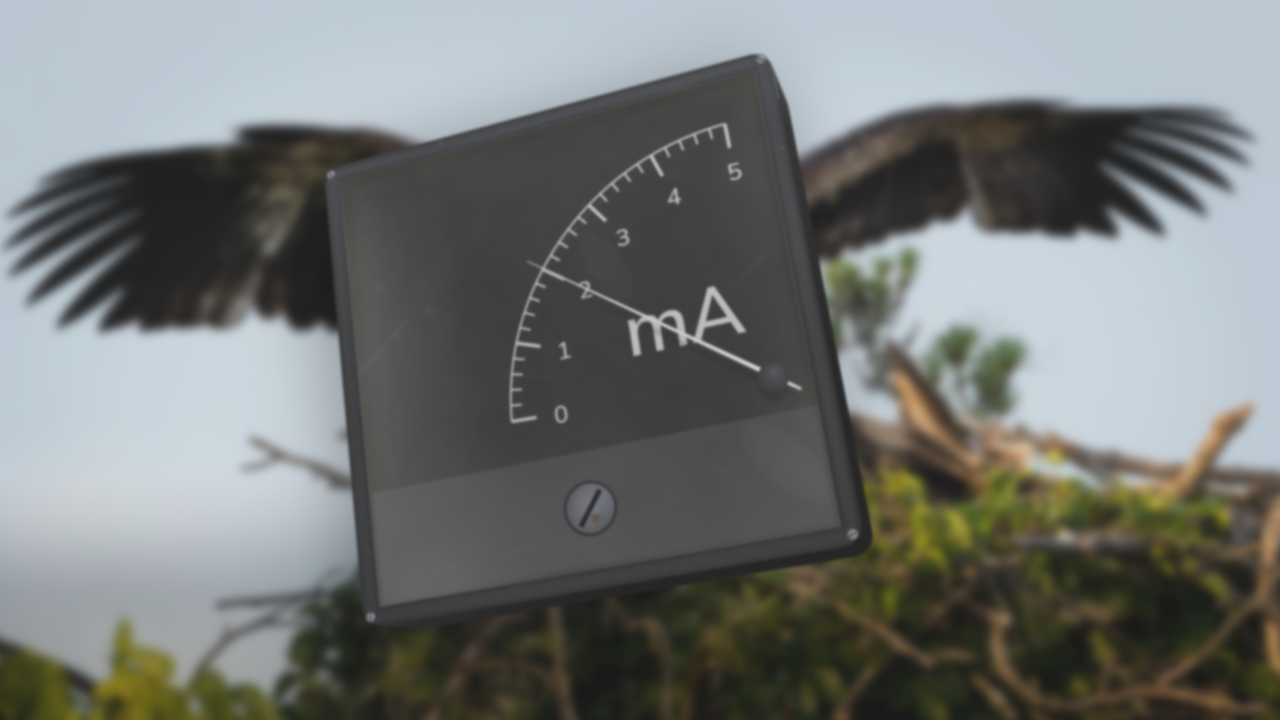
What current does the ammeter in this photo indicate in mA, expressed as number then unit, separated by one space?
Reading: 2 mA
